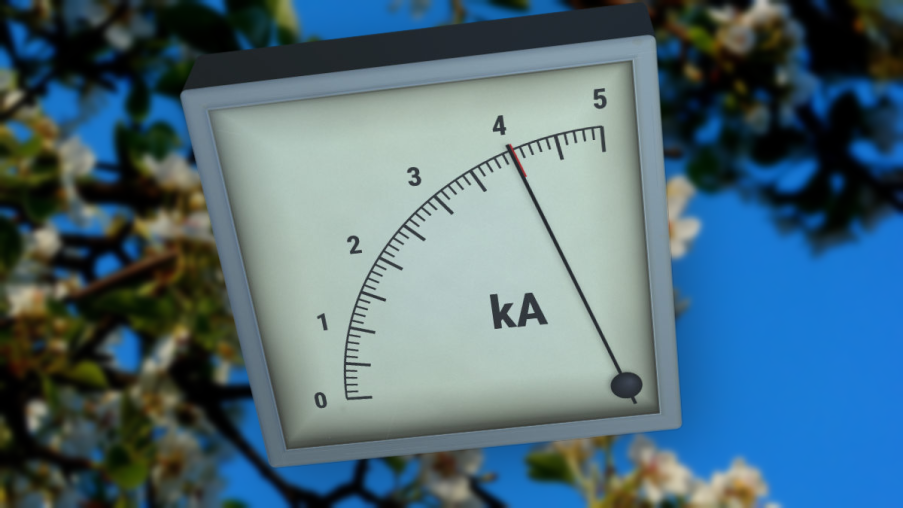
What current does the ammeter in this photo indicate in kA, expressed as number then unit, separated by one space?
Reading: 4 kA
